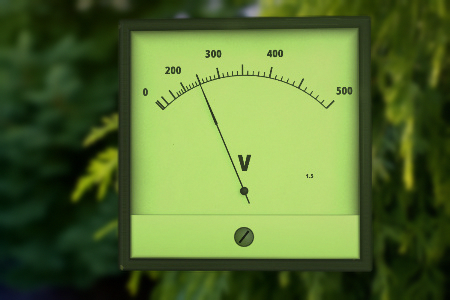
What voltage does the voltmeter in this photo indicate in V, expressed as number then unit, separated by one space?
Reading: 250 V
